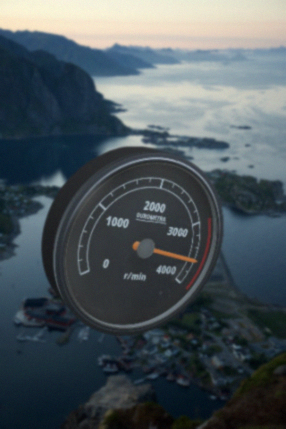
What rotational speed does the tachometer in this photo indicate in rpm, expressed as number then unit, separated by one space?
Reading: 3600 rpm
